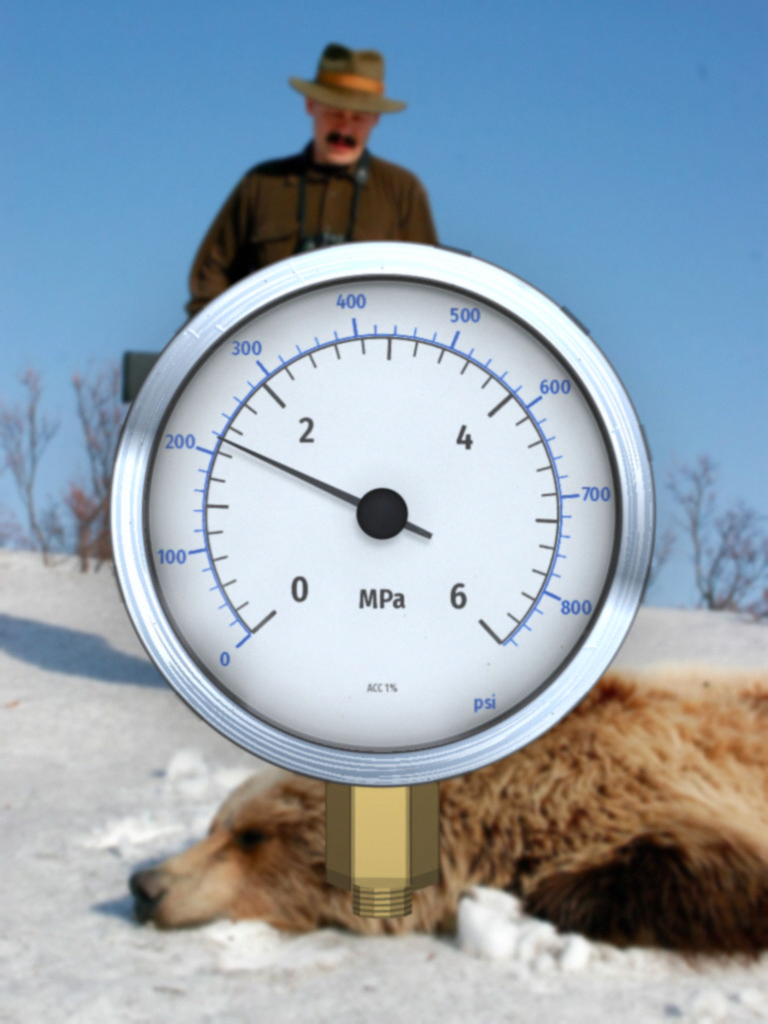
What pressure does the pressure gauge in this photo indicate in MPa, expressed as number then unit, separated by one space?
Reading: 1.5 MPa
